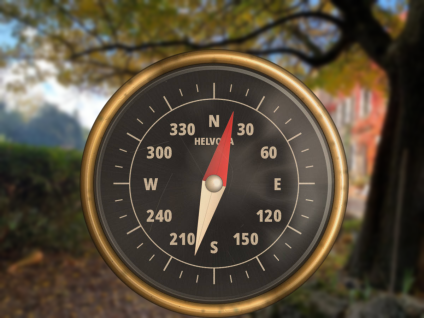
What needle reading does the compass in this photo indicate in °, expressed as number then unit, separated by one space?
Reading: 15 °
